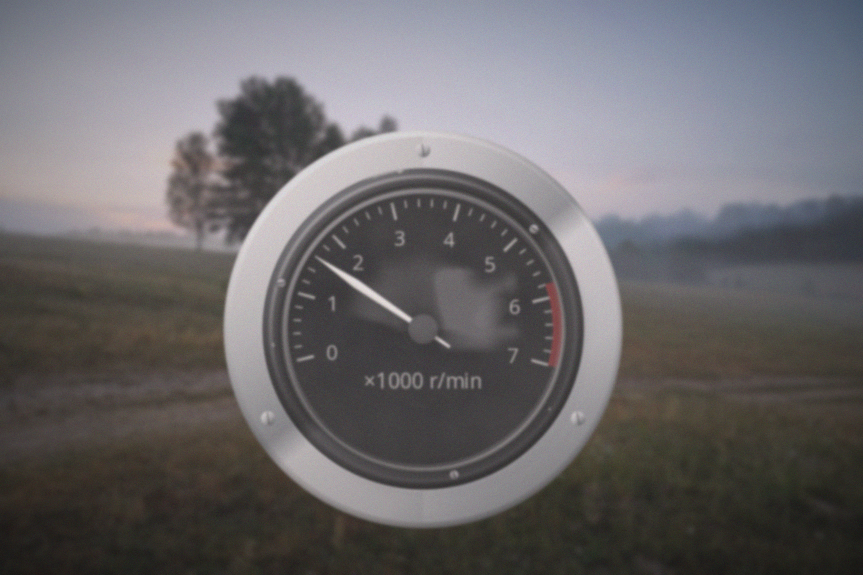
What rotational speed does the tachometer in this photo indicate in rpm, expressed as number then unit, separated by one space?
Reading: 1600 rpm
